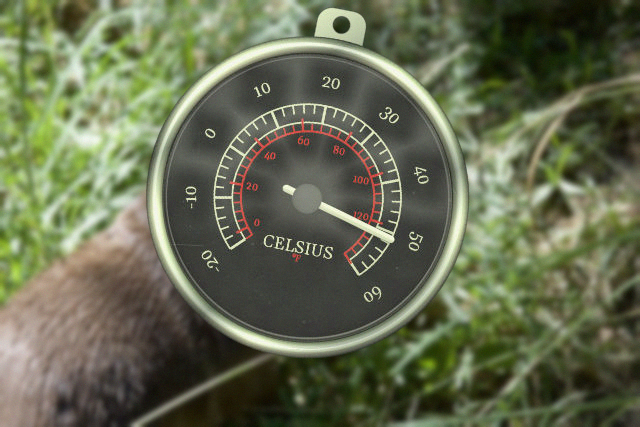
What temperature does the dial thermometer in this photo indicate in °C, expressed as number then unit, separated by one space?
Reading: 51 °C
